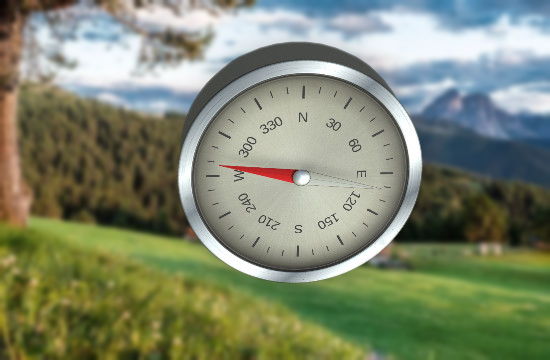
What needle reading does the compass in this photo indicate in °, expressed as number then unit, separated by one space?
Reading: 280 °
